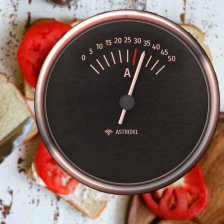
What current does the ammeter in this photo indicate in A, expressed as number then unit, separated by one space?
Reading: 35 A
